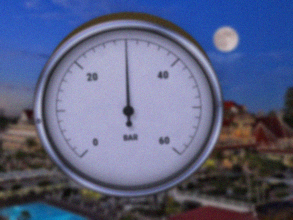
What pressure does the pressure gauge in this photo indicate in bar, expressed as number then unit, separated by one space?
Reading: 30 bar
